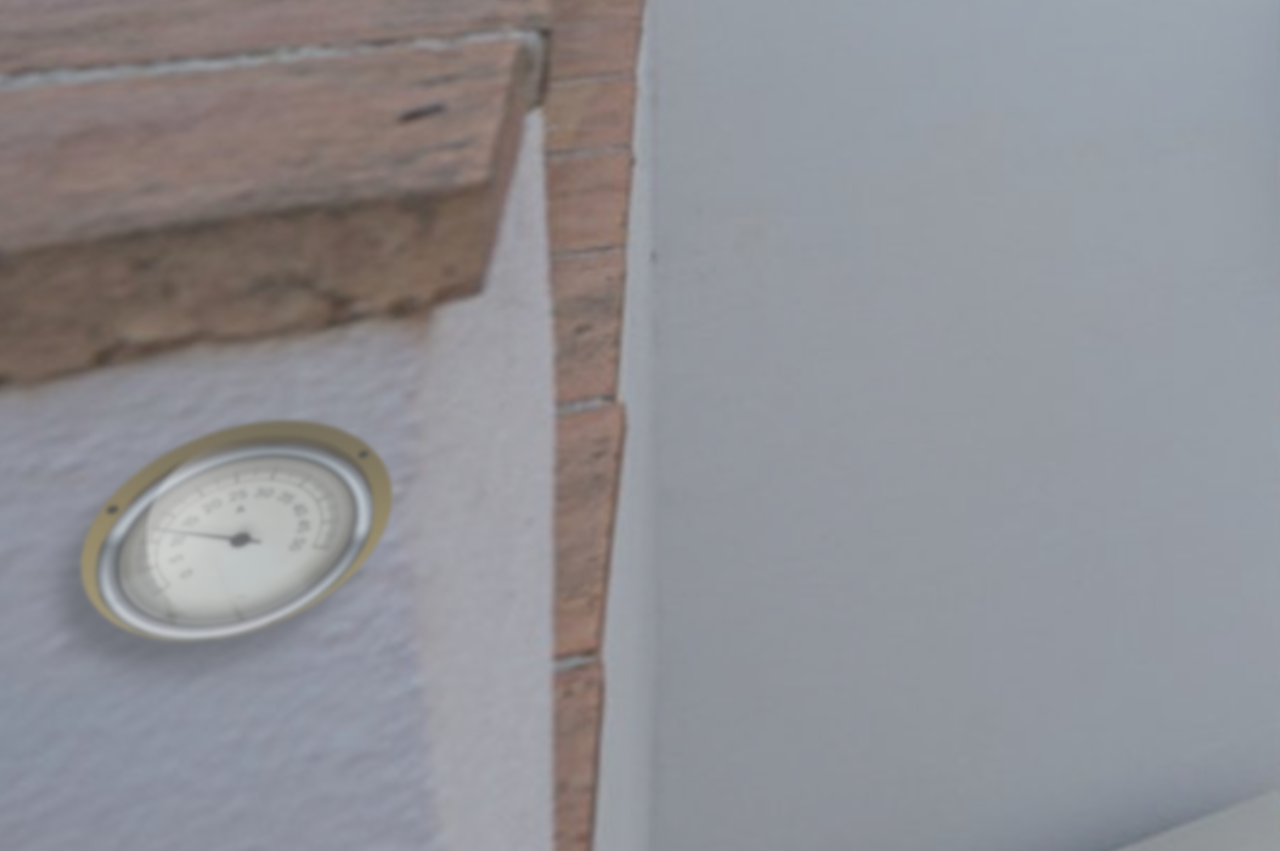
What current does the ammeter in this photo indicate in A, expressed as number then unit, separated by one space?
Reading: 12.5 A
